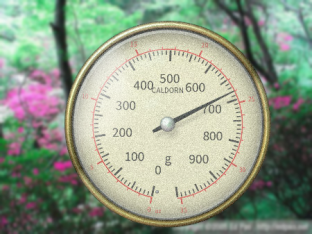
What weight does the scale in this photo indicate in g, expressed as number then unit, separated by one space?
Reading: 680 g
